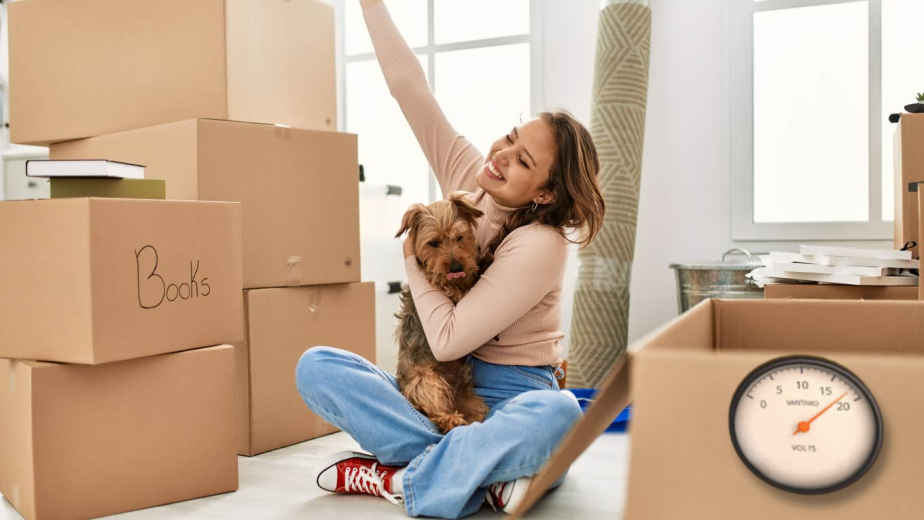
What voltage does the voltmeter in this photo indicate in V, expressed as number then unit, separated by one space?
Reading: 18 V
